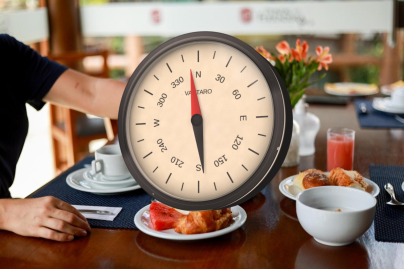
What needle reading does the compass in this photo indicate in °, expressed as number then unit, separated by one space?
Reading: 352.5 °
